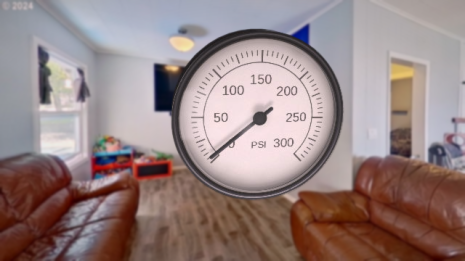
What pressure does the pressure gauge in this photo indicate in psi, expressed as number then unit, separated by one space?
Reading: 5 psi
